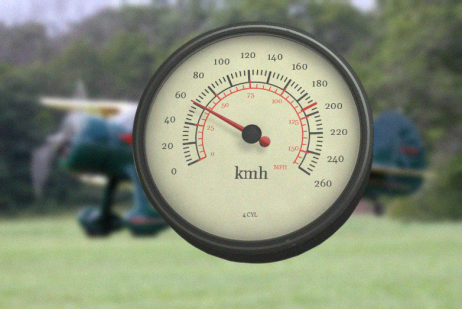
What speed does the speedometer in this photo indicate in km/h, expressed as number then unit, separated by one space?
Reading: 60 km/h
